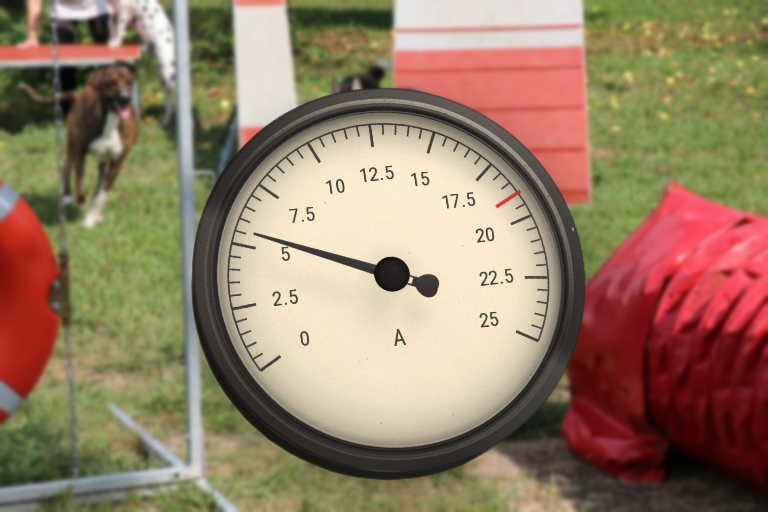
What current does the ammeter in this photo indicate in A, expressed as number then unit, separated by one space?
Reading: 5.5 A
